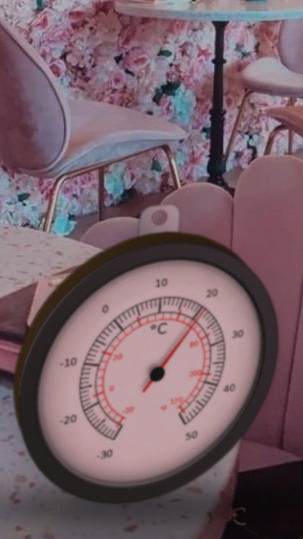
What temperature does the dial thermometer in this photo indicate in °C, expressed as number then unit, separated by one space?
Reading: 20 °C
